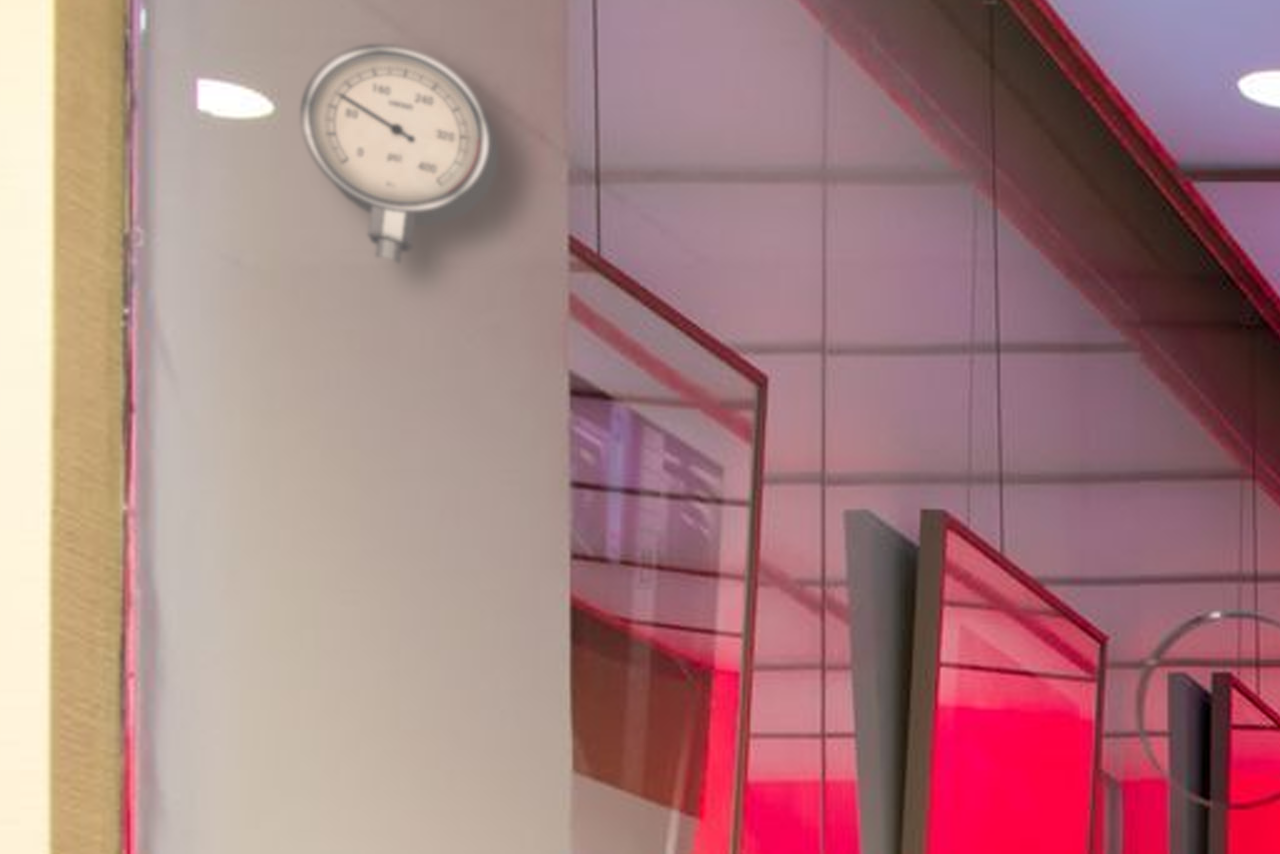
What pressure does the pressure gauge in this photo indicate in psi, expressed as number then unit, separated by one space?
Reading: 100 psi
